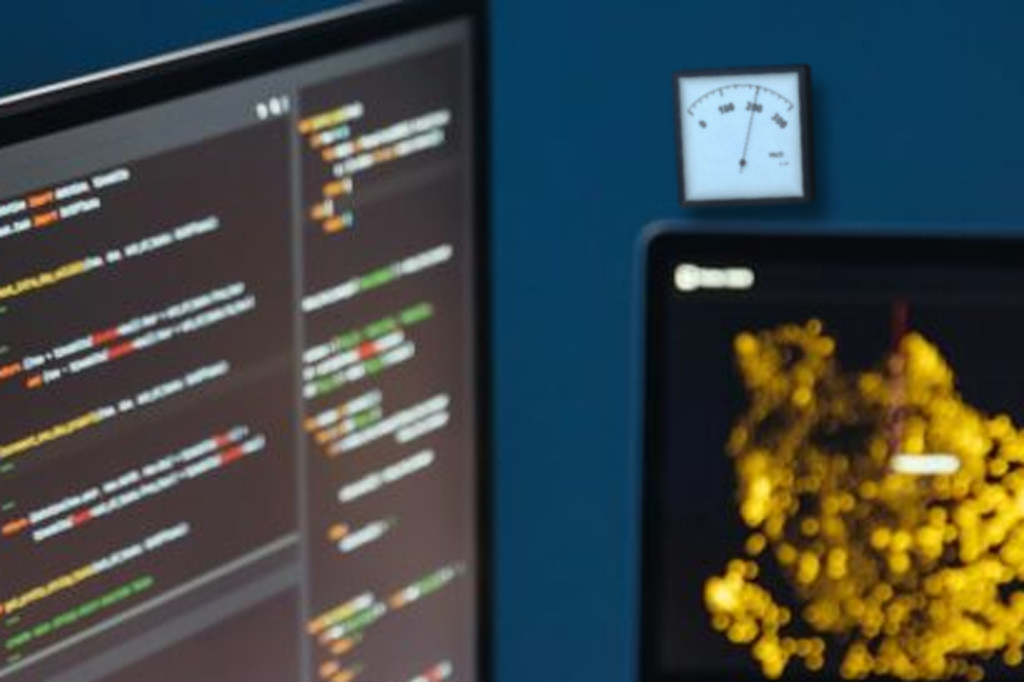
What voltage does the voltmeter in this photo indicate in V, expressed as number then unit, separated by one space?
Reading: 200 V
